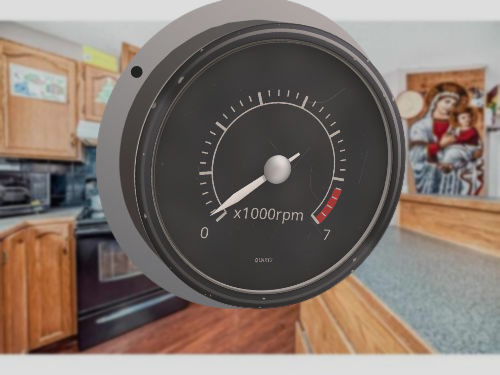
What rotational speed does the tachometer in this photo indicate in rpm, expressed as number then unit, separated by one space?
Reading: 200 rpm
